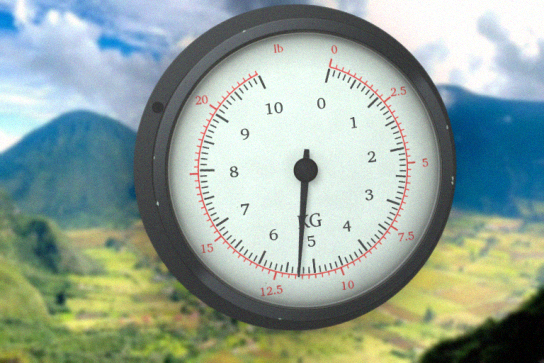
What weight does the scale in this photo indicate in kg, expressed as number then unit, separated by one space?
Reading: 5.3 kg
